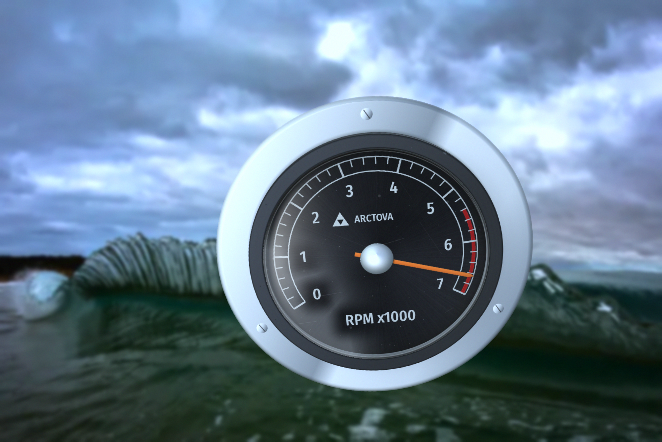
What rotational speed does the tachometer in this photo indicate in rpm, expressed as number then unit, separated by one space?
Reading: 6600 rpm
